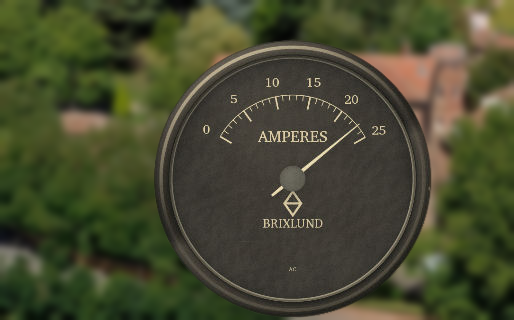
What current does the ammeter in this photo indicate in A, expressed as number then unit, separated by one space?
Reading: 23 A
